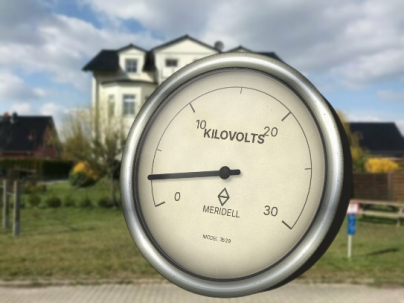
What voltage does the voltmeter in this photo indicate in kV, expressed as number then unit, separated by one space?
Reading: 2.5 kV
